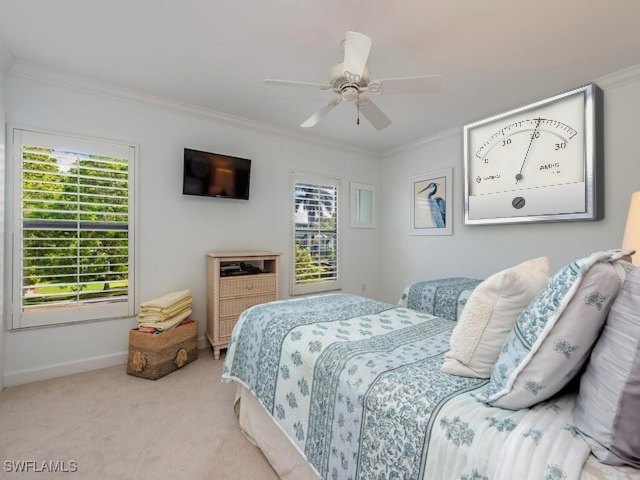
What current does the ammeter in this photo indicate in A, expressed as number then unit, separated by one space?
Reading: 20 A
